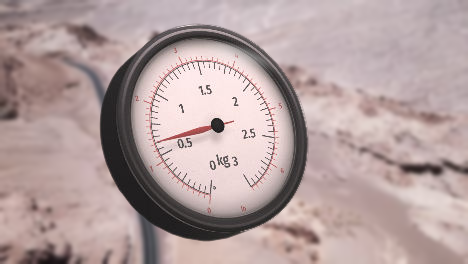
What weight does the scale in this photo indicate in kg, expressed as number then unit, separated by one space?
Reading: 0.6 kg
